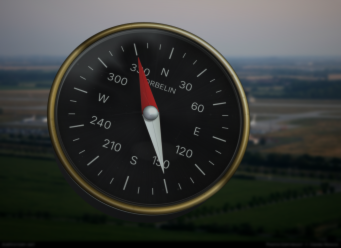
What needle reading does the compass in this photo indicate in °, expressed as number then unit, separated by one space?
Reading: 330 °
